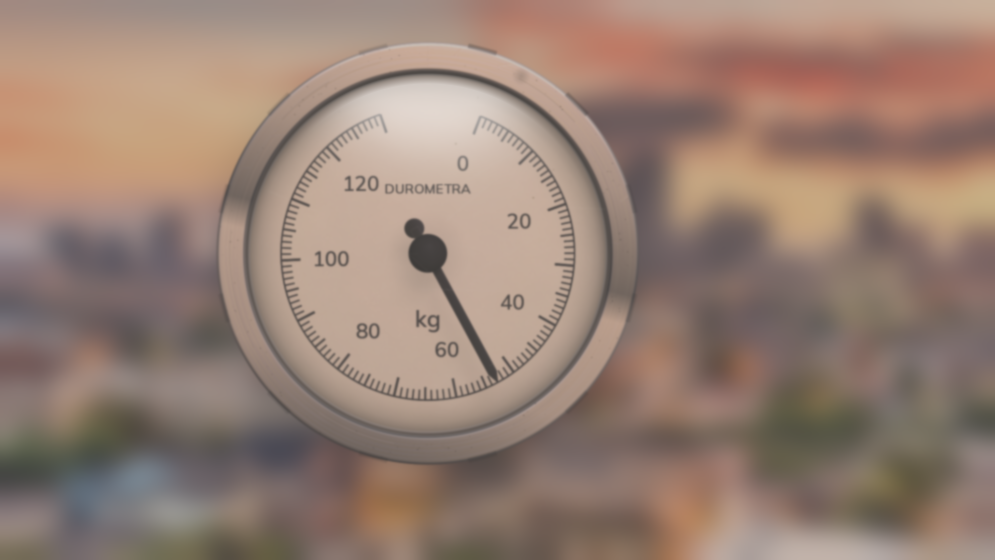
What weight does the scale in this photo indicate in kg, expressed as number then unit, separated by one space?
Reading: 53 kg
